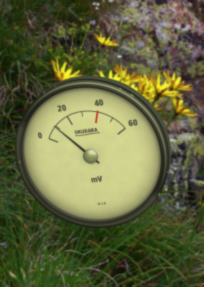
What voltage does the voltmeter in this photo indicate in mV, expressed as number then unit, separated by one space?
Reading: 10 mV
